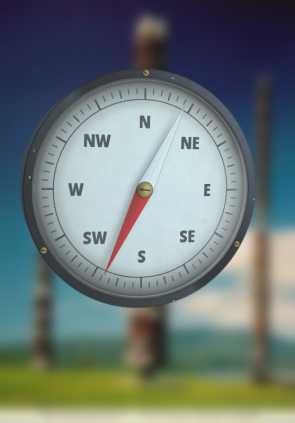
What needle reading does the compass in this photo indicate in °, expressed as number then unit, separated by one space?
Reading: 205 °
